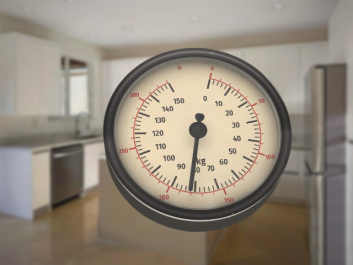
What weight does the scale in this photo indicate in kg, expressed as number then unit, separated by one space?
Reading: 82 kg
